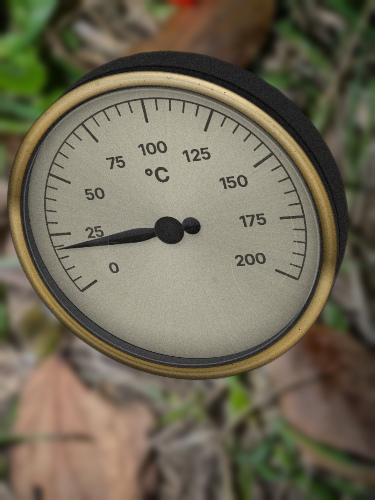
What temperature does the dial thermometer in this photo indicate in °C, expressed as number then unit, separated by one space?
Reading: 20 °C
